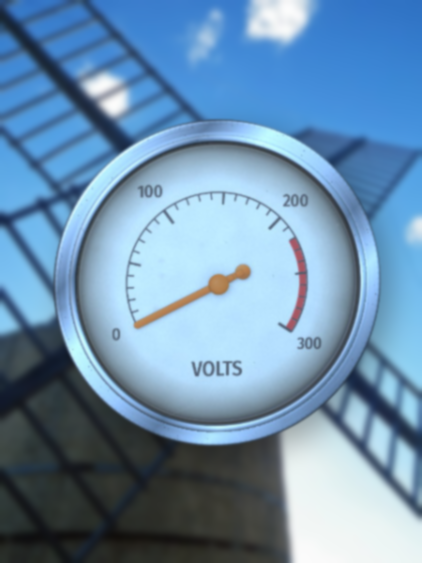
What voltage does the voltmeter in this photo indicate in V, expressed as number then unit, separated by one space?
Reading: 0 V
